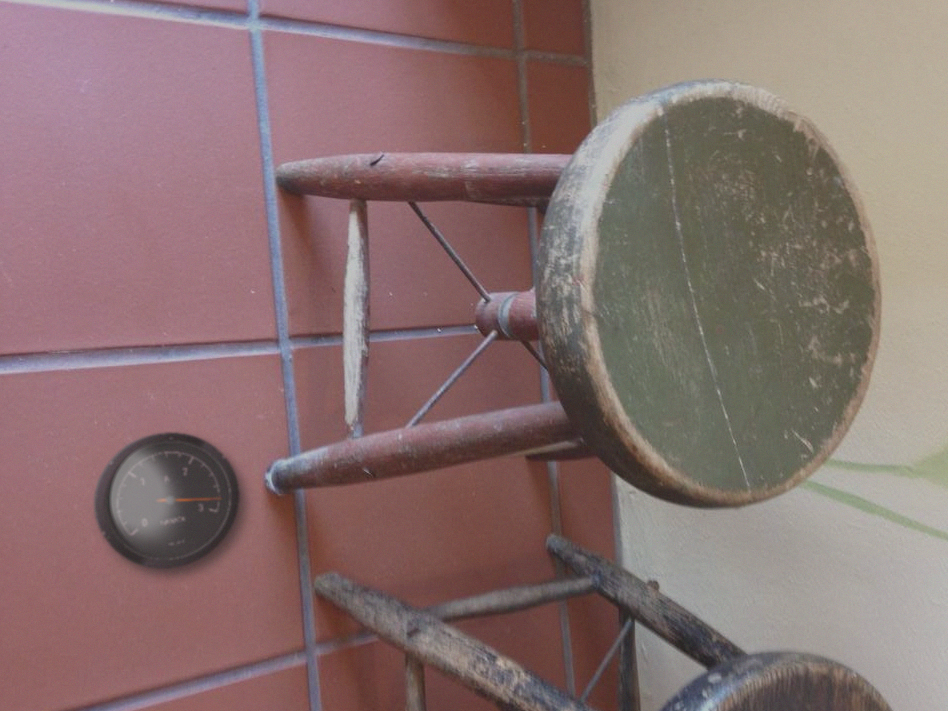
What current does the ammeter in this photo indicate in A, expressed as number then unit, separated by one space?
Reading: 2.8 A
